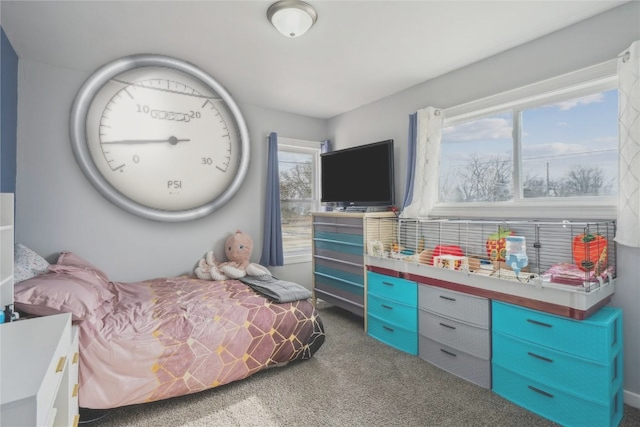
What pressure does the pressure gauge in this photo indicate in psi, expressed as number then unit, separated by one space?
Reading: 3 psi
